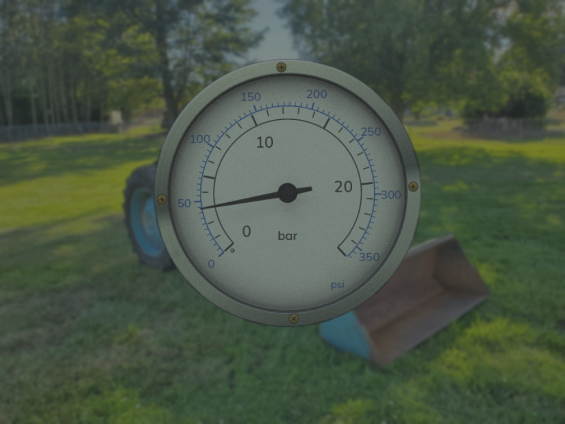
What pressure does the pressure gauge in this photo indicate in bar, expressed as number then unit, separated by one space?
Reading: 3 bar
